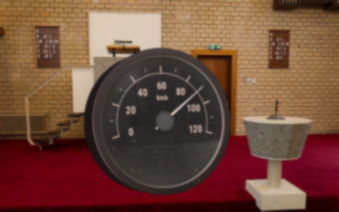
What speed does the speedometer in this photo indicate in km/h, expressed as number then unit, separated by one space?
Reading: 90 km/h
